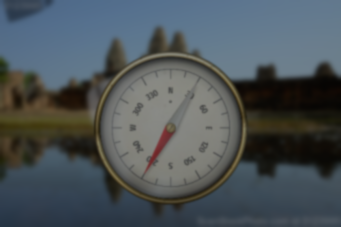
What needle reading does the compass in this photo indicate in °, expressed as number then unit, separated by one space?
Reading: 210 °
